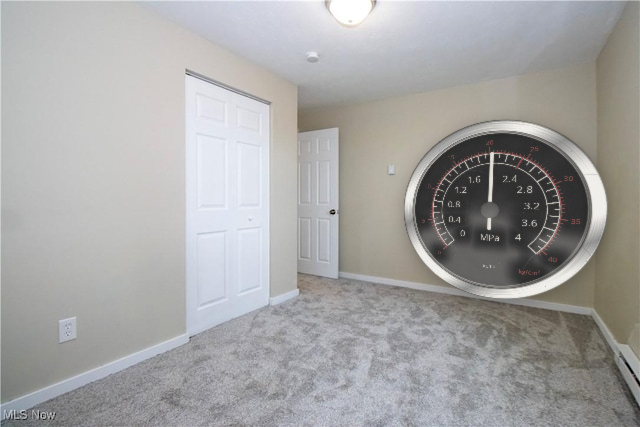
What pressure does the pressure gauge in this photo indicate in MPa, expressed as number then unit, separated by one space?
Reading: 2 MPa
